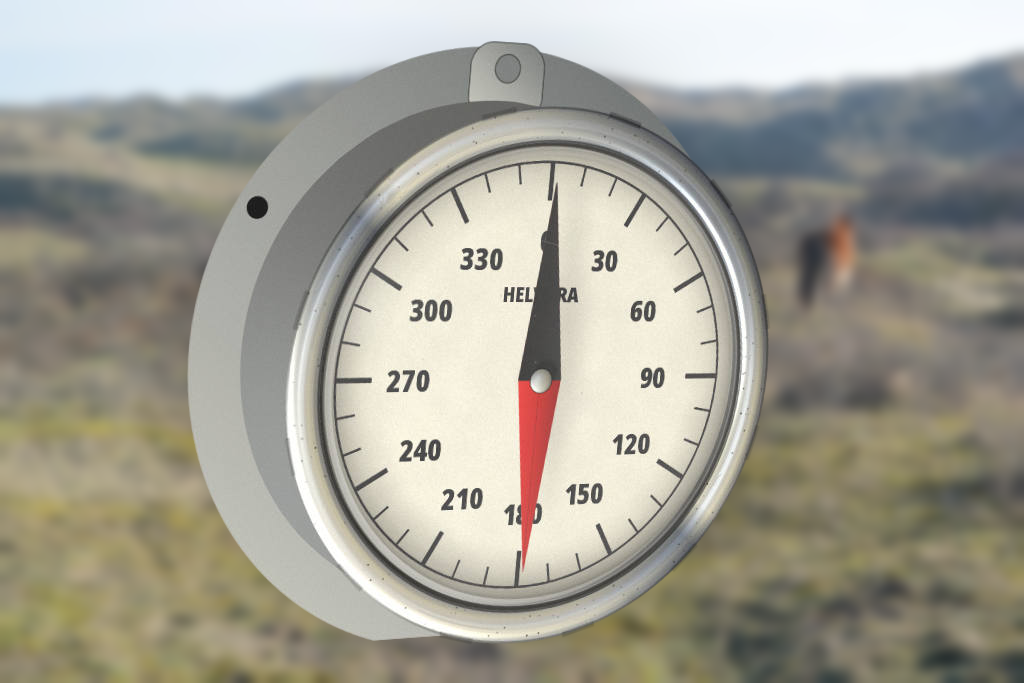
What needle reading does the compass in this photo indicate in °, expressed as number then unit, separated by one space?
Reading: 180 °
